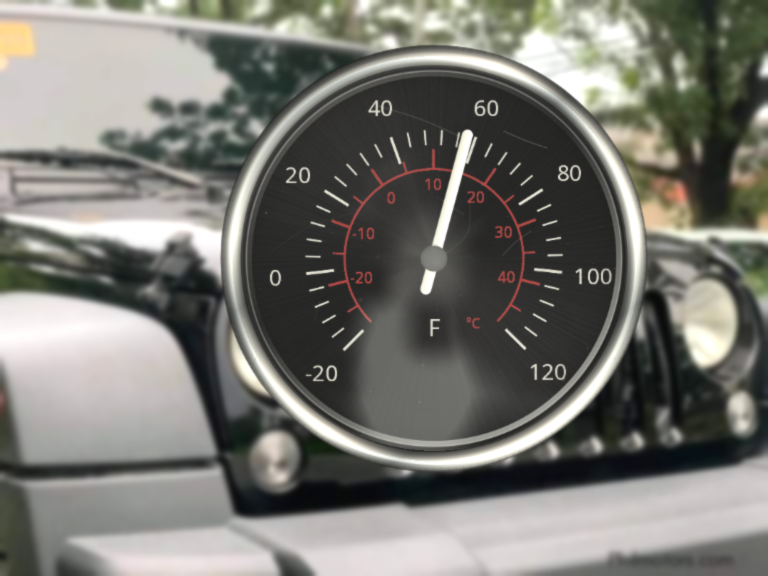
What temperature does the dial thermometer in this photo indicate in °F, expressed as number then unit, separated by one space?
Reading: 58 °F
